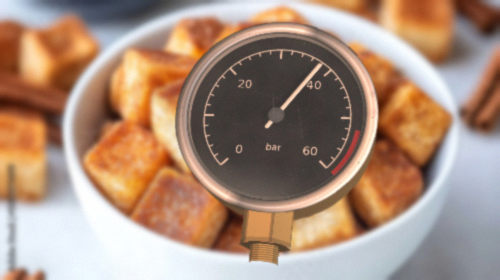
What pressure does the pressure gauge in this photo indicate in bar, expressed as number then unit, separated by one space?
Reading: 38 bar
